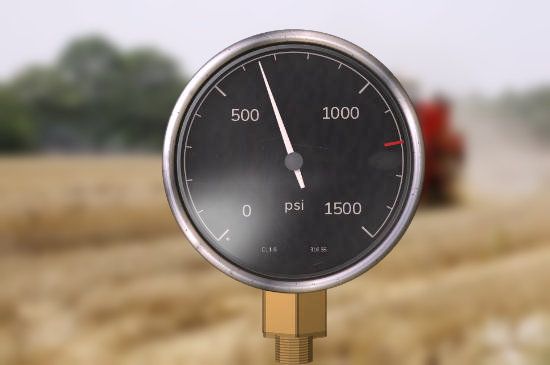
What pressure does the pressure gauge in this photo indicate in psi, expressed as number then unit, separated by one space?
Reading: 650 psi
